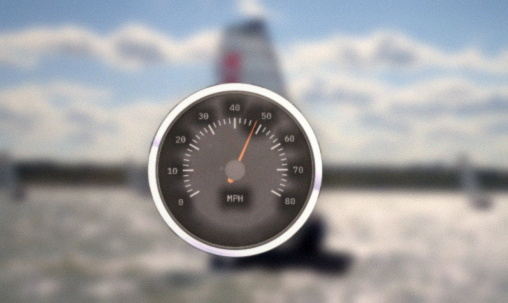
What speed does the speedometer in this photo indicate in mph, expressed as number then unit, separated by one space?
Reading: 48 mph
